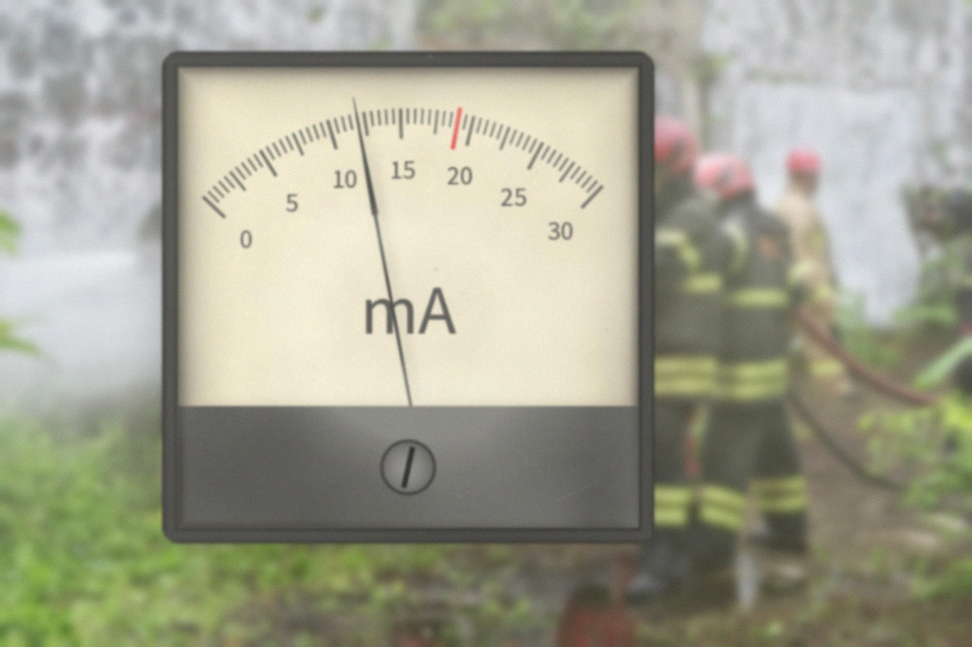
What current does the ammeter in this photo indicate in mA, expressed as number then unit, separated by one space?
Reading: 12 mA
